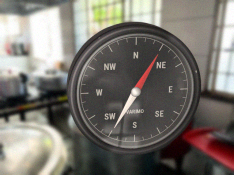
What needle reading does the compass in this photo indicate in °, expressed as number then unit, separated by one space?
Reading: 30 °
